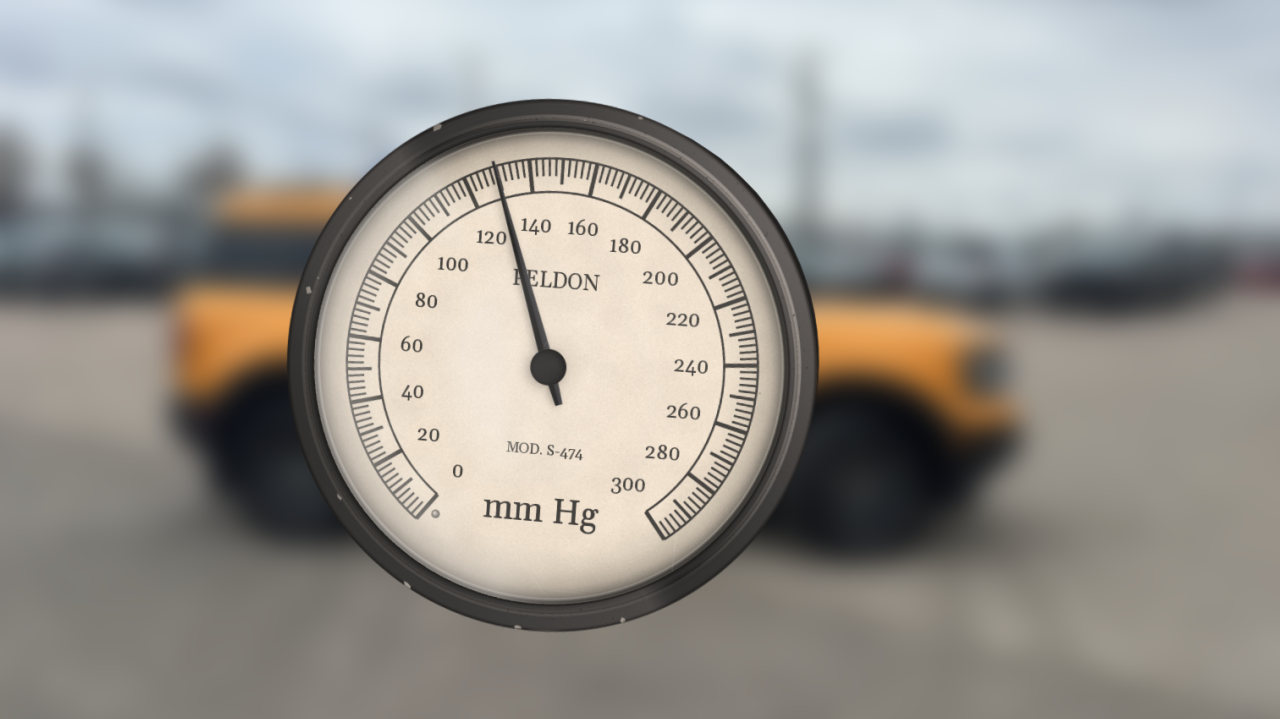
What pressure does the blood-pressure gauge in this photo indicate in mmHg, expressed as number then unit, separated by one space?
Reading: 130 mmHg
